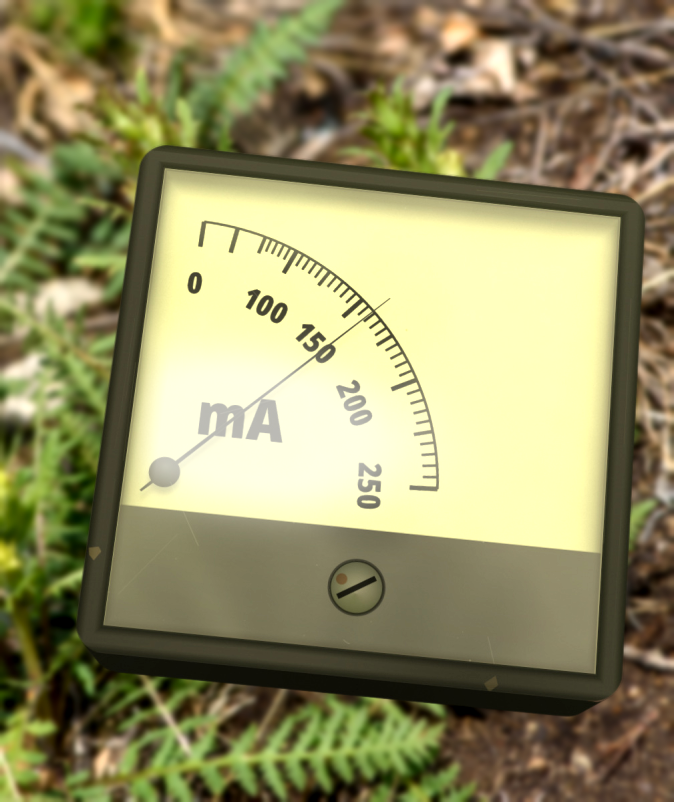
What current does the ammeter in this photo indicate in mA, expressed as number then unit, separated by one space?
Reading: 160 mA
